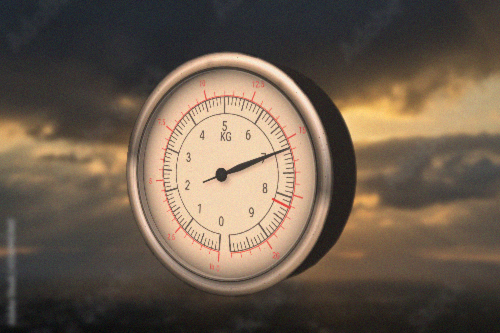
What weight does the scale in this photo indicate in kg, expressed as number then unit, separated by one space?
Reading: 7 kg
